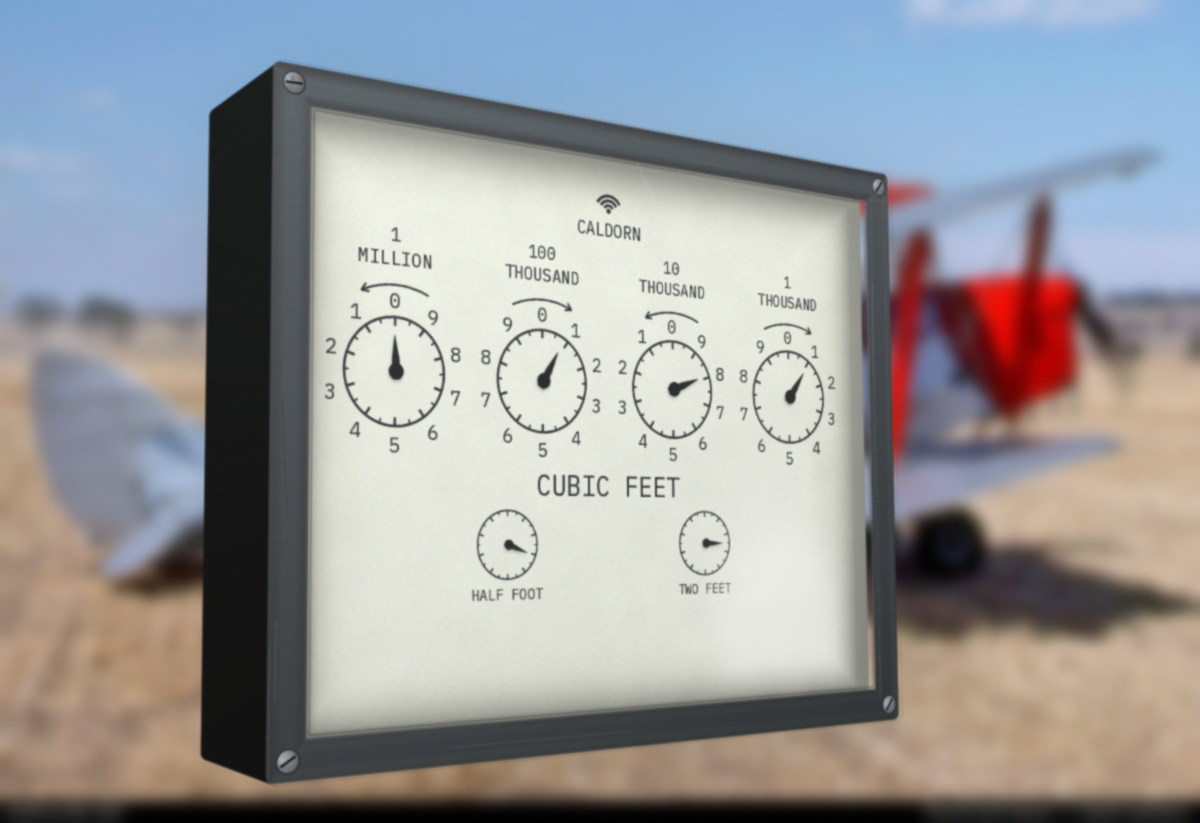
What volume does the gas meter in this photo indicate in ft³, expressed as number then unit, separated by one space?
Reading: 8100 ft³
